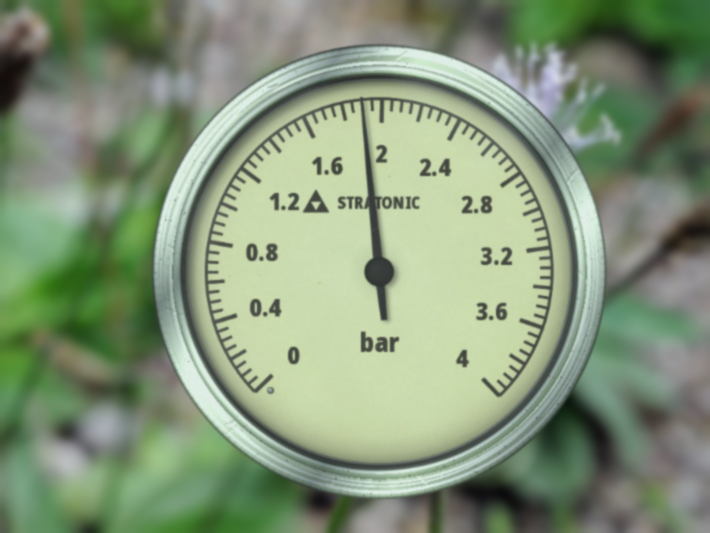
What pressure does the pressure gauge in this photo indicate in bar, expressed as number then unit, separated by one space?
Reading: 1.9 bar
